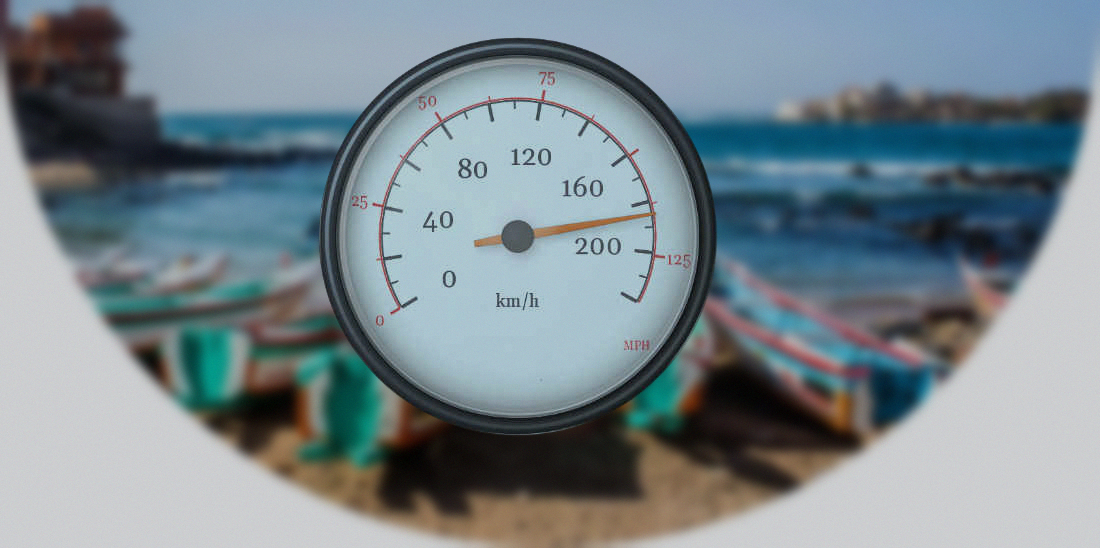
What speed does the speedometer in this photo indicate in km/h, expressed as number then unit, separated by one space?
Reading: 185 km/h
